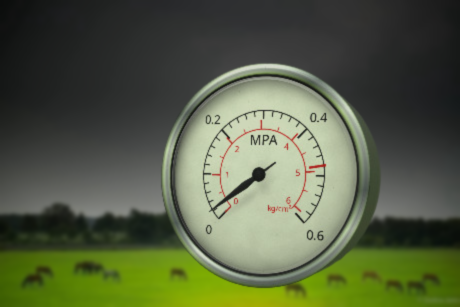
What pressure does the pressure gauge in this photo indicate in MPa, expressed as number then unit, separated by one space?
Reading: 0.02 MPa
